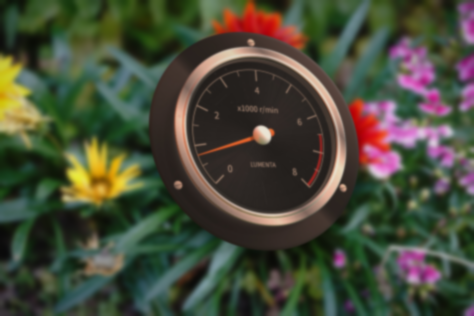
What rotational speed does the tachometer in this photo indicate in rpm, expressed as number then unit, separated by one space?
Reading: 750 rpm
